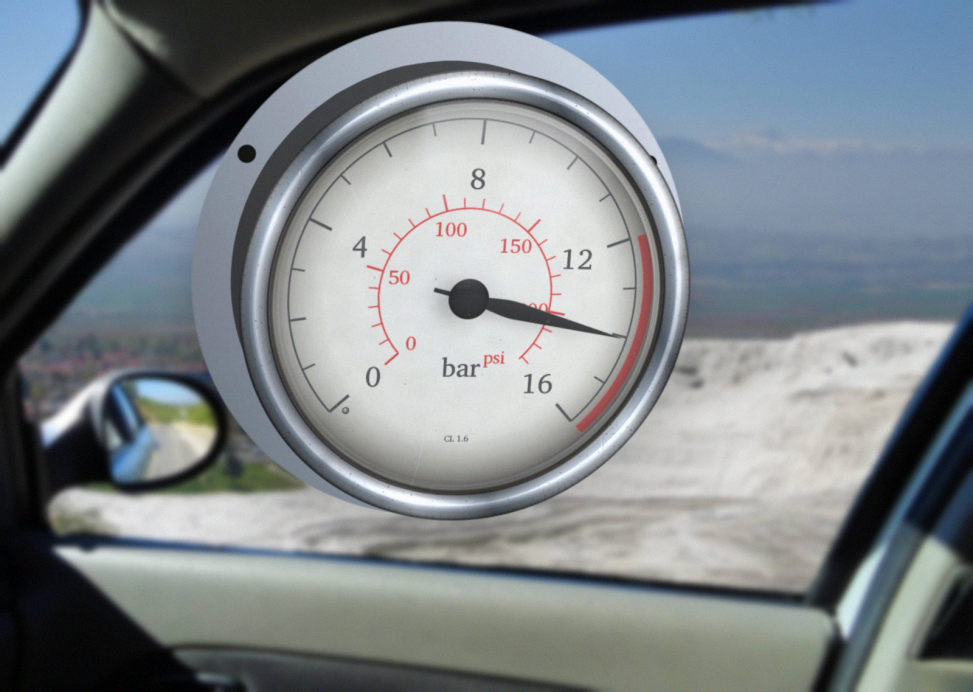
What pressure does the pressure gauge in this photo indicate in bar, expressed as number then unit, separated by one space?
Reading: 14 bar
